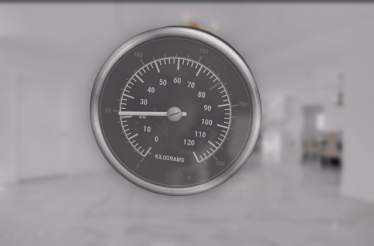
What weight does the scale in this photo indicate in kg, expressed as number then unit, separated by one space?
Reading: 22 kg
